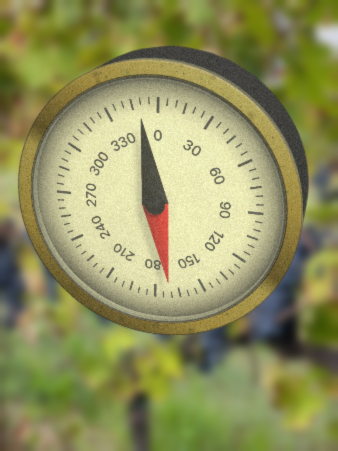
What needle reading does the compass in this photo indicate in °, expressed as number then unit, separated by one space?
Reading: 170 °
